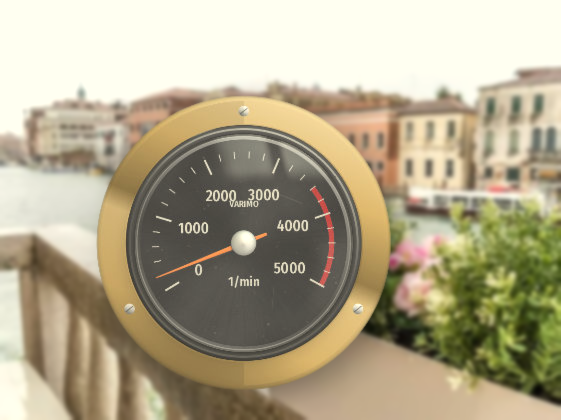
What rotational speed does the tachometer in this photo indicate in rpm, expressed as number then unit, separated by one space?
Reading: 200 rpm
